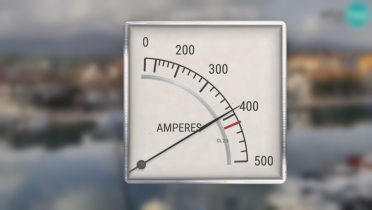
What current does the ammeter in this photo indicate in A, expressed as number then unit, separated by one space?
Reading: 390 A
